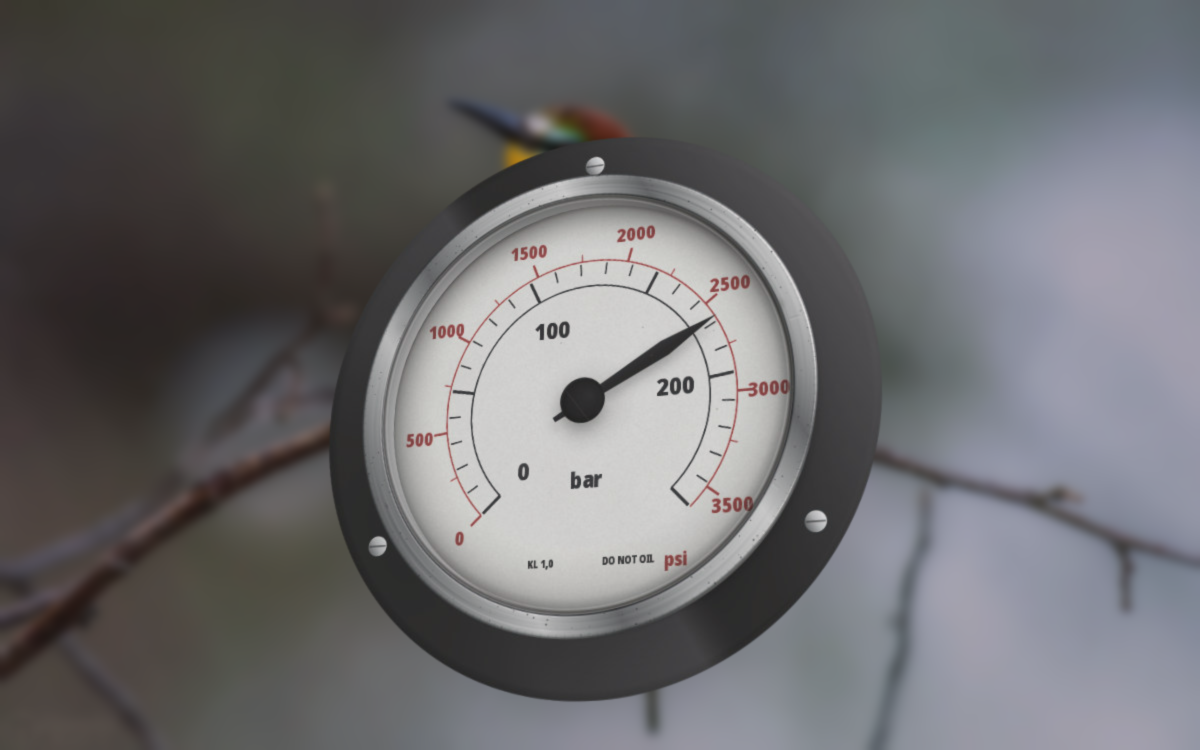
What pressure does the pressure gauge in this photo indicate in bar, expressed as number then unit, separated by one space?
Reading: 180 bar
